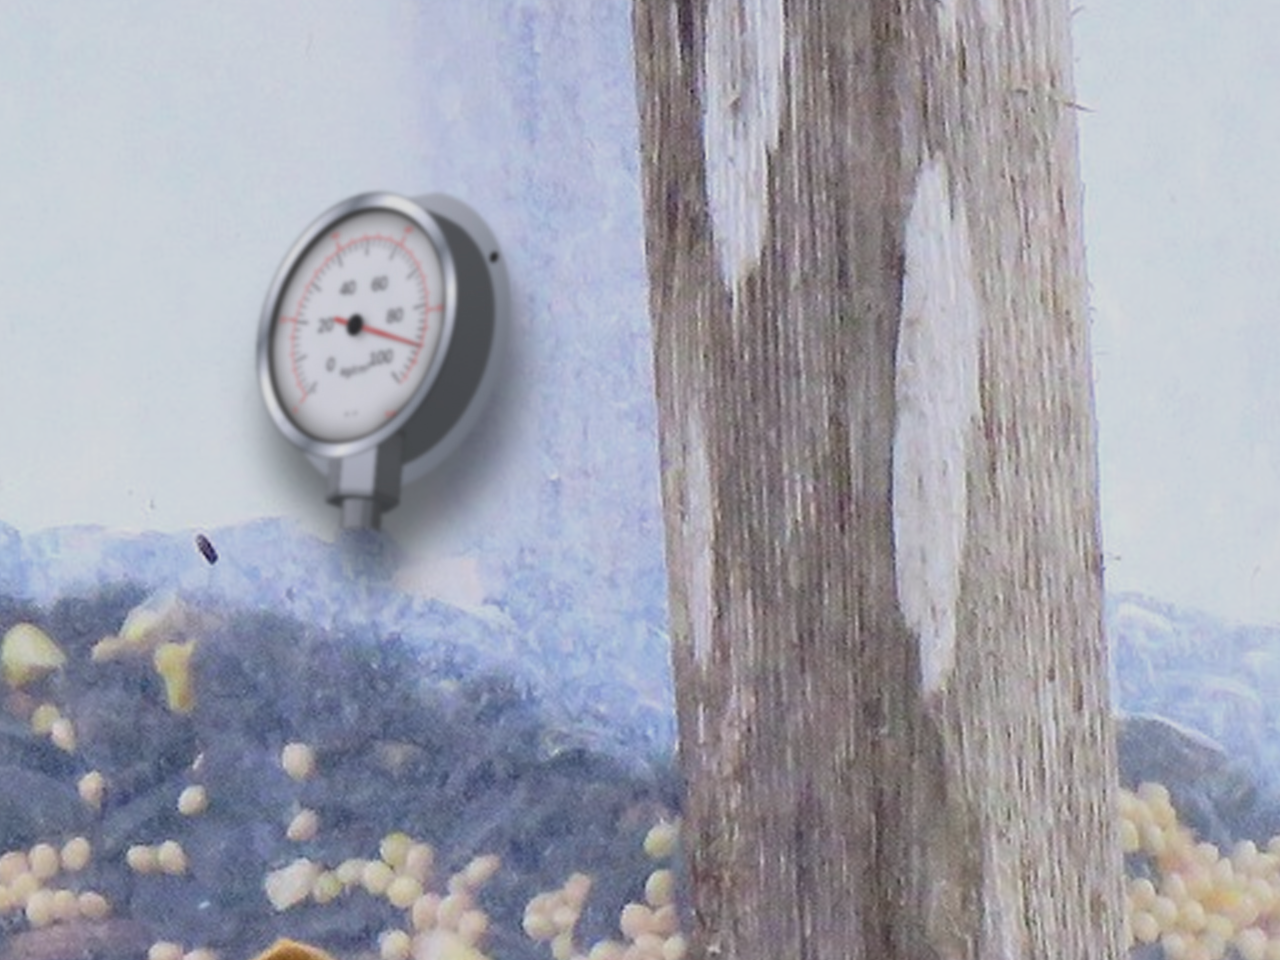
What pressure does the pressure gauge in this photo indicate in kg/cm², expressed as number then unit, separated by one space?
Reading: 90 kg/cm²
